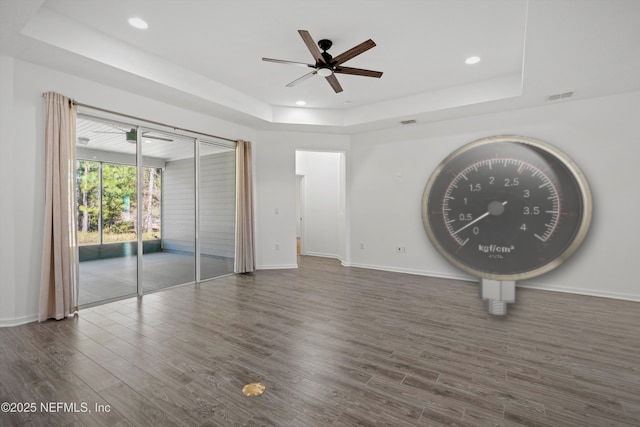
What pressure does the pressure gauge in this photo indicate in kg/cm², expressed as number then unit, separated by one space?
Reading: 0.25 kg/cm²
